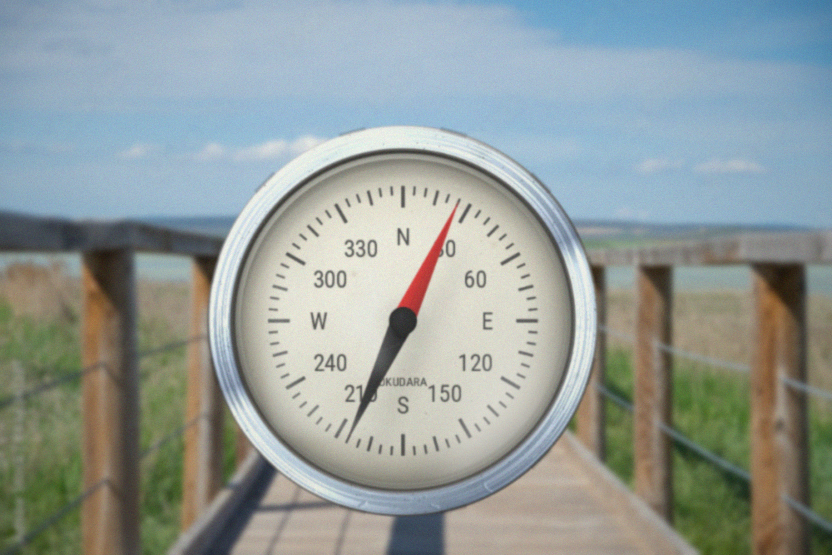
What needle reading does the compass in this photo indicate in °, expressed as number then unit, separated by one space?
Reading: 25 °
